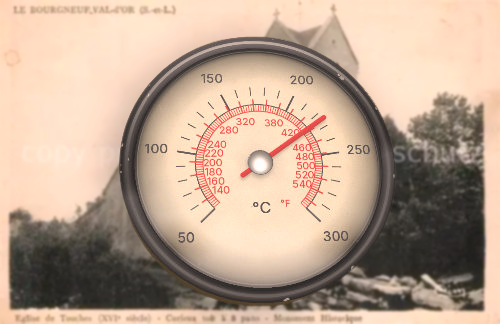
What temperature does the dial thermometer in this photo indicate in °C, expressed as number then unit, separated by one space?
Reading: 225 °C
